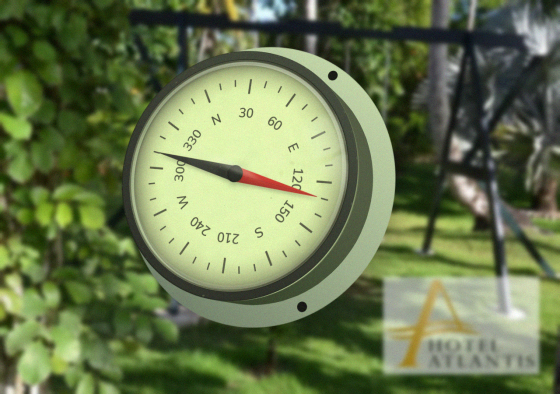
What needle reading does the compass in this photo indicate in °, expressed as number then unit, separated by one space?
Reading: 130 °
